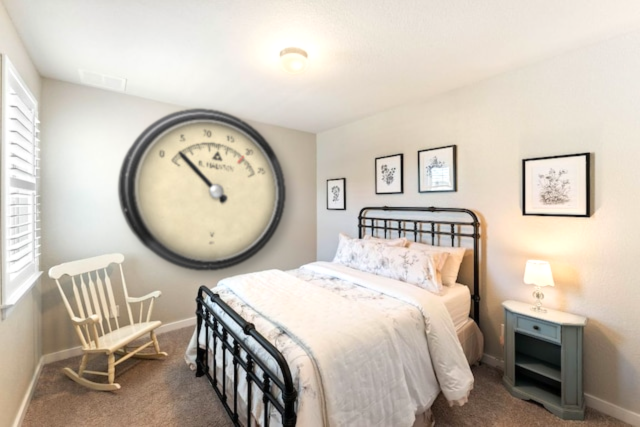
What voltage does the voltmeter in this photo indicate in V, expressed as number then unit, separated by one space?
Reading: 2.5 V
